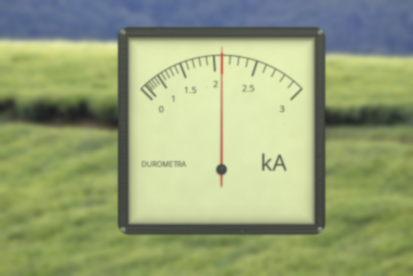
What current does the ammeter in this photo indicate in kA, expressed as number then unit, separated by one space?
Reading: 2.1 kA
